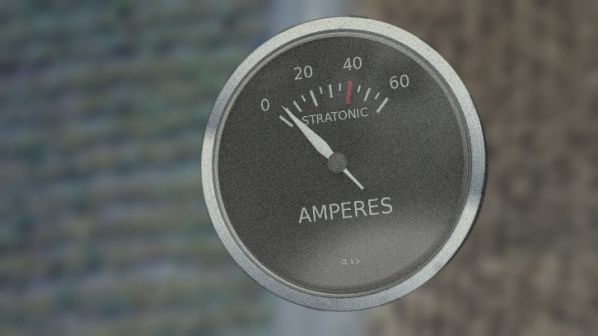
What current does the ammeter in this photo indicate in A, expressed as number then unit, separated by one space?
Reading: 5 A
